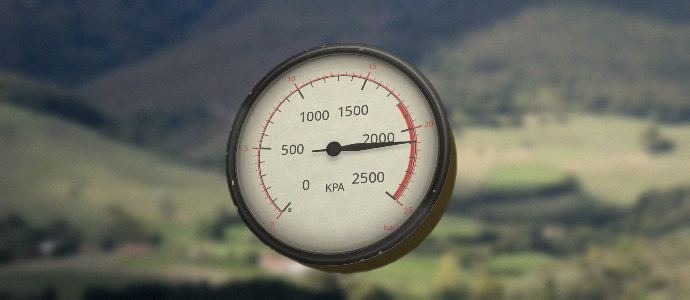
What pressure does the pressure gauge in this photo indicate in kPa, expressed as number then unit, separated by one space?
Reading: 2100 kPa
